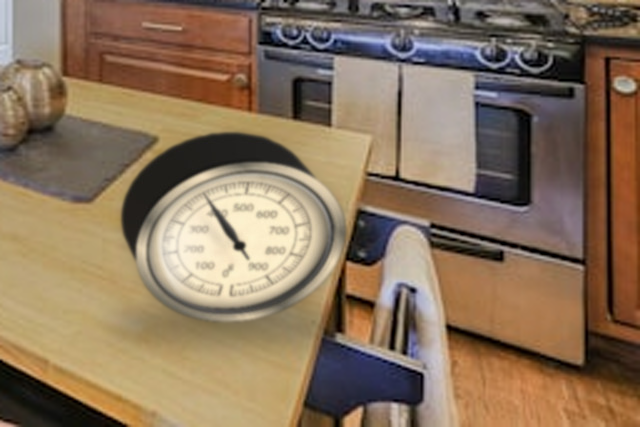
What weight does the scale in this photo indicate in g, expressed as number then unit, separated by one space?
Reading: 400 g
